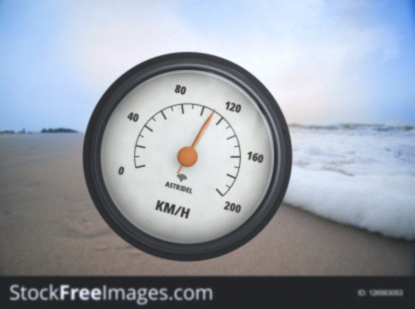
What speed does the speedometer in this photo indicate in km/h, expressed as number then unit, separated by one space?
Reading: 110 km/h
